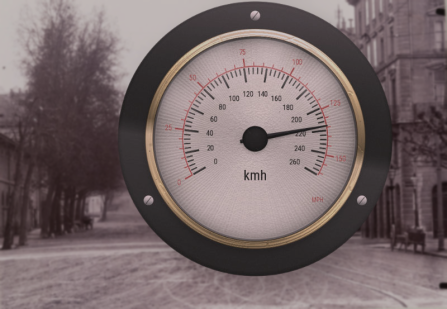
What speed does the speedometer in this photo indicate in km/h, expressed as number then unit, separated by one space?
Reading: 216 km/h
